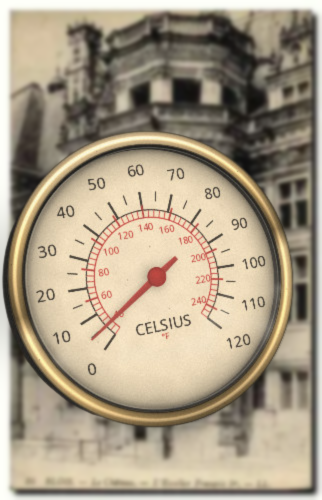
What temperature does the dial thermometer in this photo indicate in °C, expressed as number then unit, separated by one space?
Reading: 5 °C
